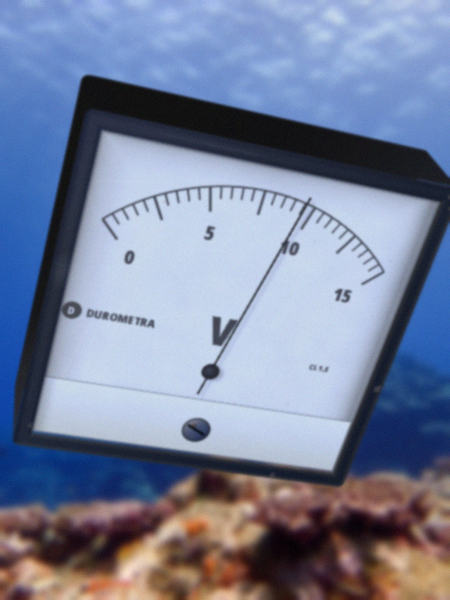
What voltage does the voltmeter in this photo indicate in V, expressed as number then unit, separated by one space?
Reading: 9.5 V
